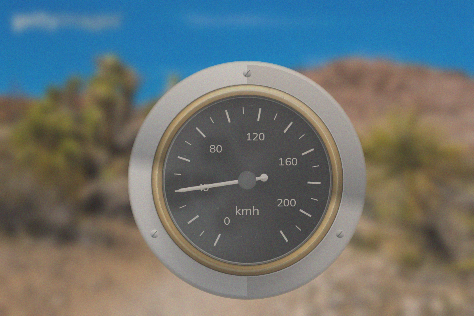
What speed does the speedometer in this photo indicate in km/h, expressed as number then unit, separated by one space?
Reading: 40 km/h
